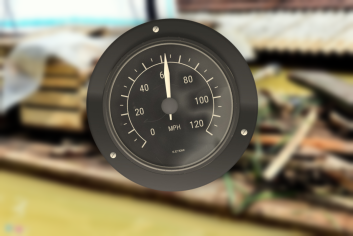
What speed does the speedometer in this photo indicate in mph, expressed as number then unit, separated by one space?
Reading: 62.5 mph
